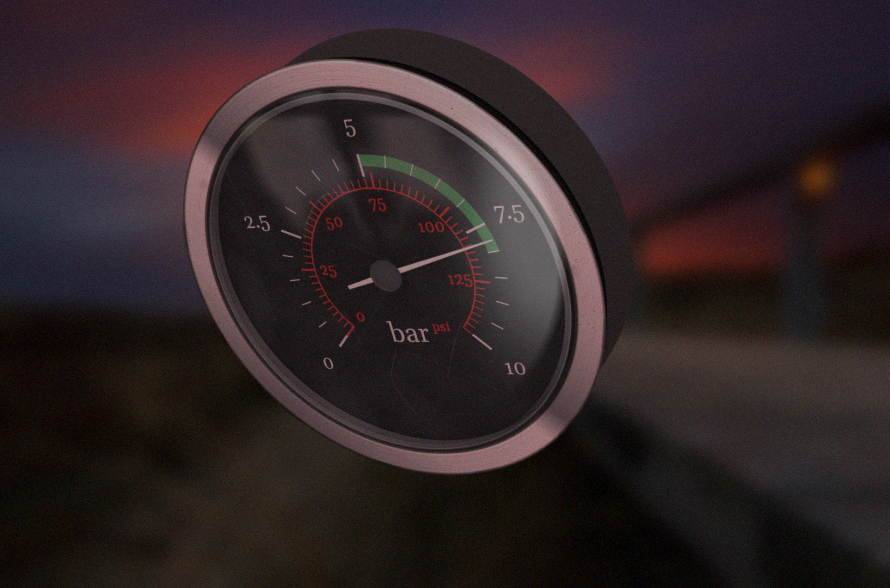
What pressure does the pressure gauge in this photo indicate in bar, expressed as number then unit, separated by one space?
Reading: 7.75 bar
